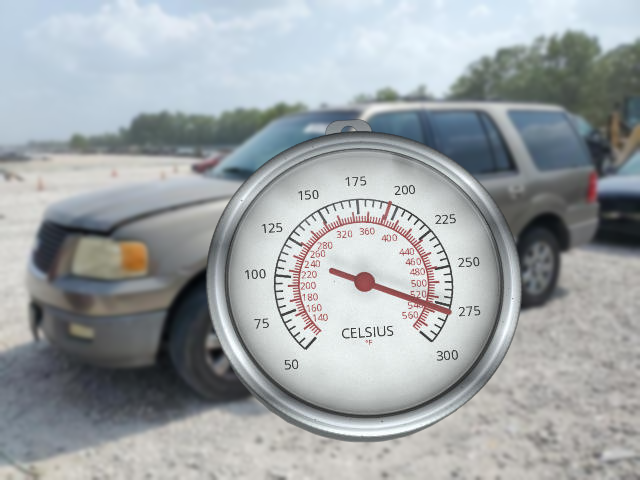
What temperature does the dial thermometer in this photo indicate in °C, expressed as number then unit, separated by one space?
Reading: 280 °C
